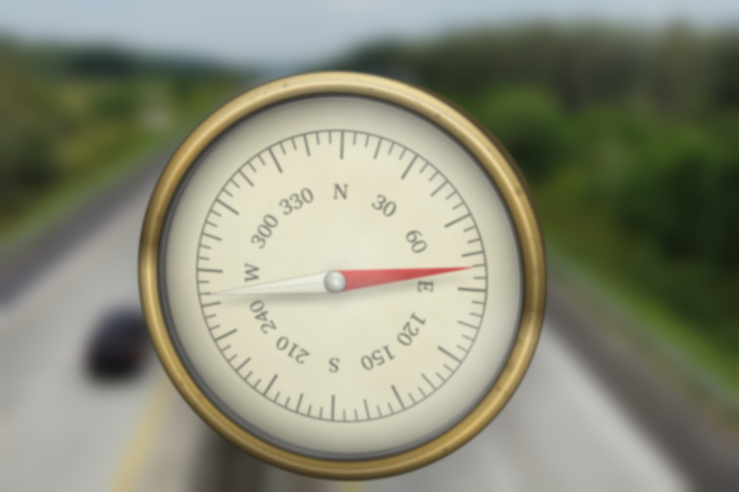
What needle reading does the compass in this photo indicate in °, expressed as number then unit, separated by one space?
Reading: 80 °
